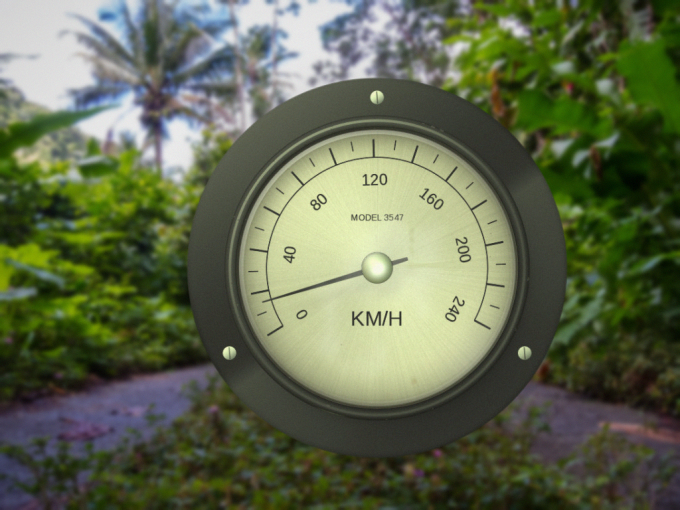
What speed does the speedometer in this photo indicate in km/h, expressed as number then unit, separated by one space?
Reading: 15 km/h
